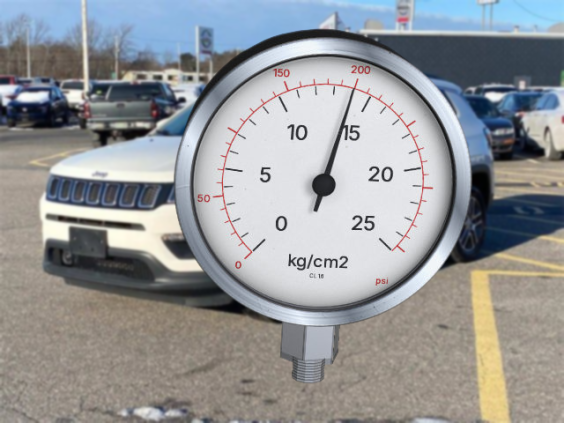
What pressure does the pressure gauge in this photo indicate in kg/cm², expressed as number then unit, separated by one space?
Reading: 14 kg/cm²
